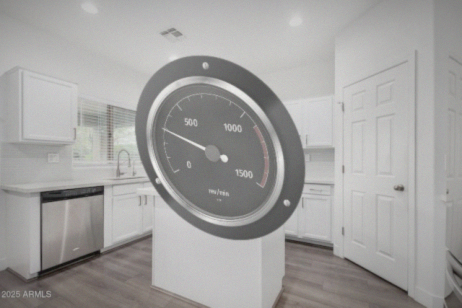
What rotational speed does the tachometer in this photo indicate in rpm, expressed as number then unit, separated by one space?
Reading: 300 rpm
